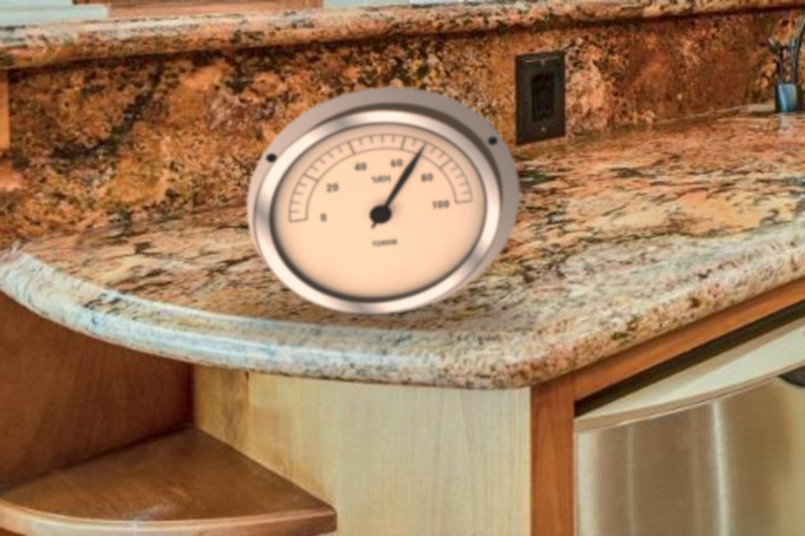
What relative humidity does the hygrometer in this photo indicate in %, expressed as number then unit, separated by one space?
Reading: 68 %
